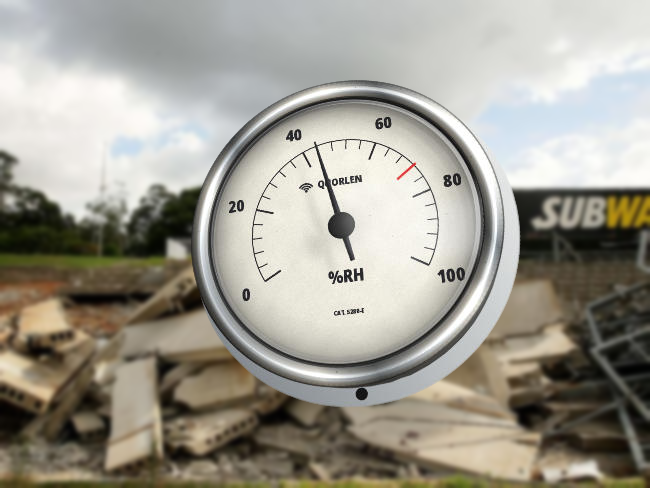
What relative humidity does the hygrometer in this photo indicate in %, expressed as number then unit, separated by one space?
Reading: 44 %
